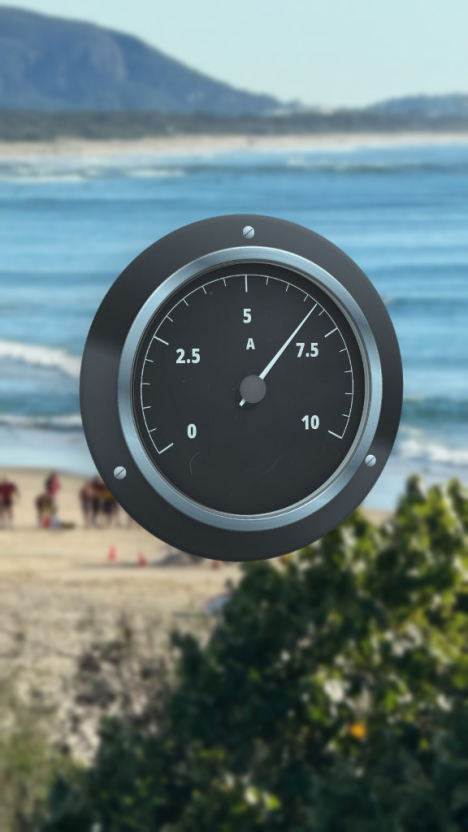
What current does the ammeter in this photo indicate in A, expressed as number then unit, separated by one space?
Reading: 6.75 A
